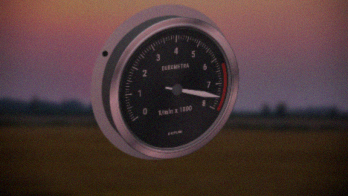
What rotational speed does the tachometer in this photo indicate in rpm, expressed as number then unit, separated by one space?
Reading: 7500 rpm
